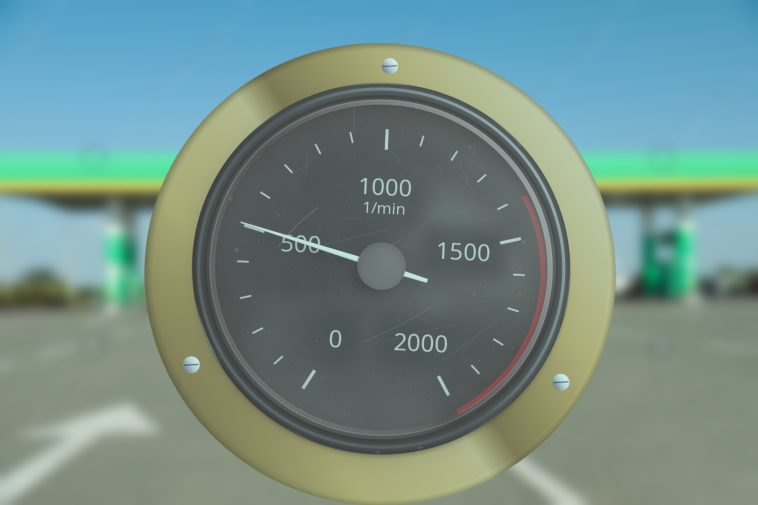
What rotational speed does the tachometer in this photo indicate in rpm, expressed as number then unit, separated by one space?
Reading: 500 rpm
